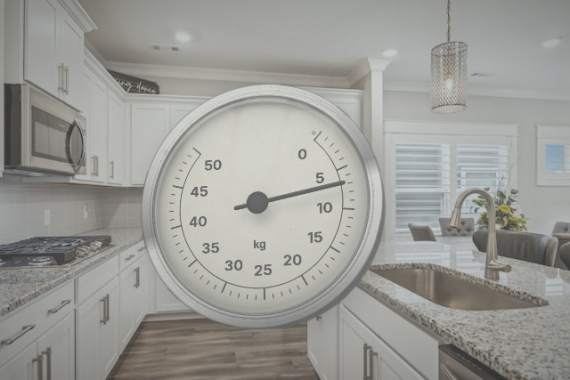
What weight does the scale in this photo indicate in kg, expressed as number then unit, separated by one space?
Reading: 7 kg
